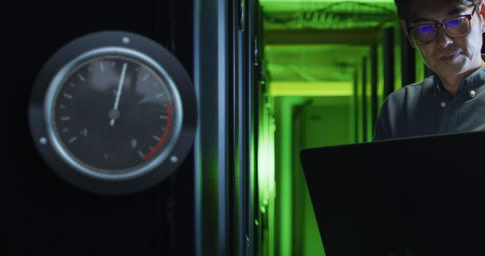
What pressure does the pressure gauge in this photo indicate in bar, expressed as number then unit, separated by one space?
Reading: 4 bar
